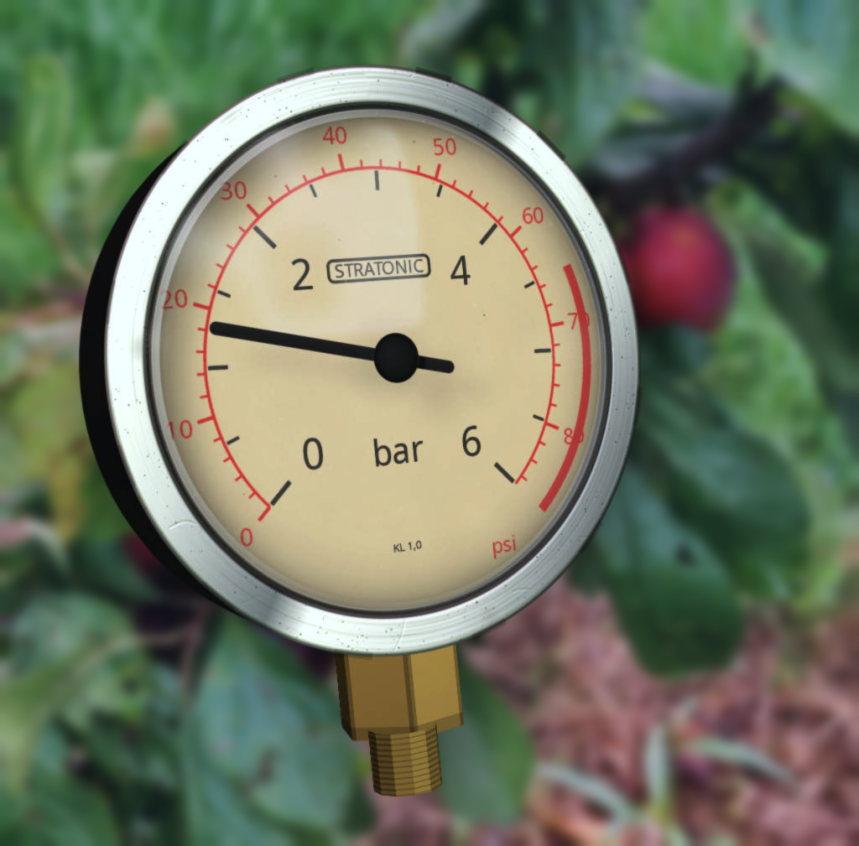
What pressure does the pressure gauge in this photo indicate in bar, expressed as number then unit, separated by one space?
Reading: 1.25 bar
